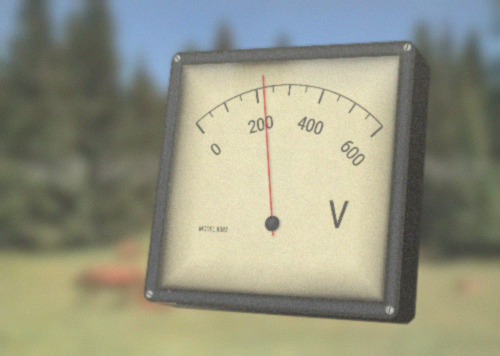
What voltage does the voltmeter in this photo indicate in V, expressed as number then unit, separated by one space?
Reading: 225 V
